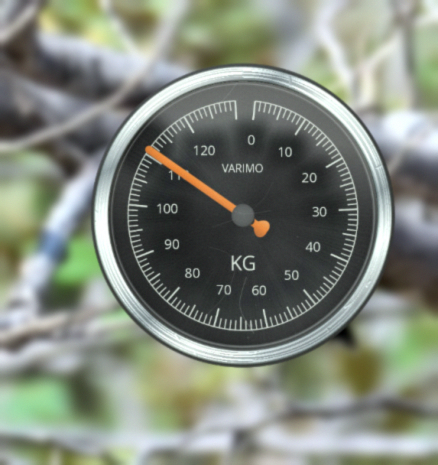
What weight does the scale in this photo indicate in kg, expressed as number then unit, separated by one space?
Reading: 111 kg
